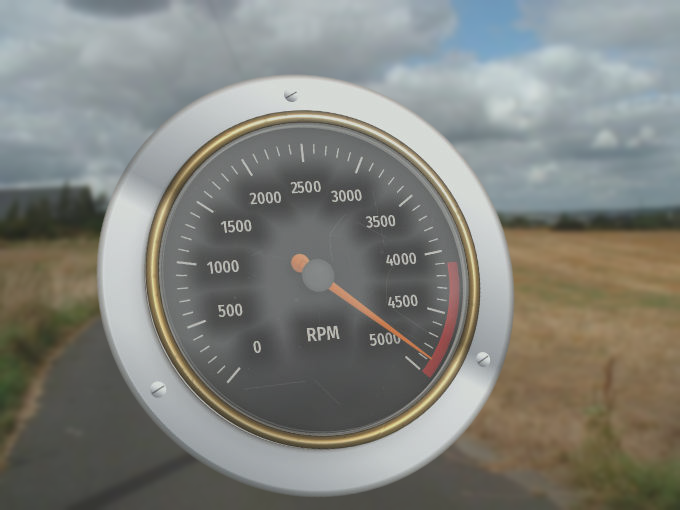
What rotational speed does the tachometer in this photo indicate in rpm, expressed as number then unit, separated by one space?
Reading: 4900 rpm
